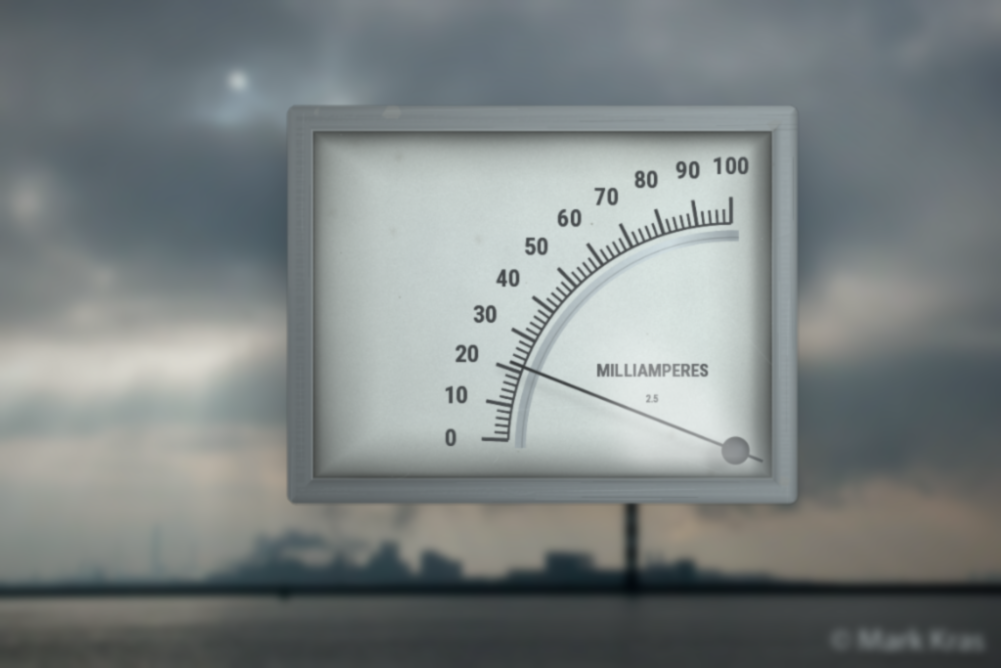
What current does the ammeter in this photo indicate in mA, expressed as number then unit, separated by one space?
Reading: 22 mA
